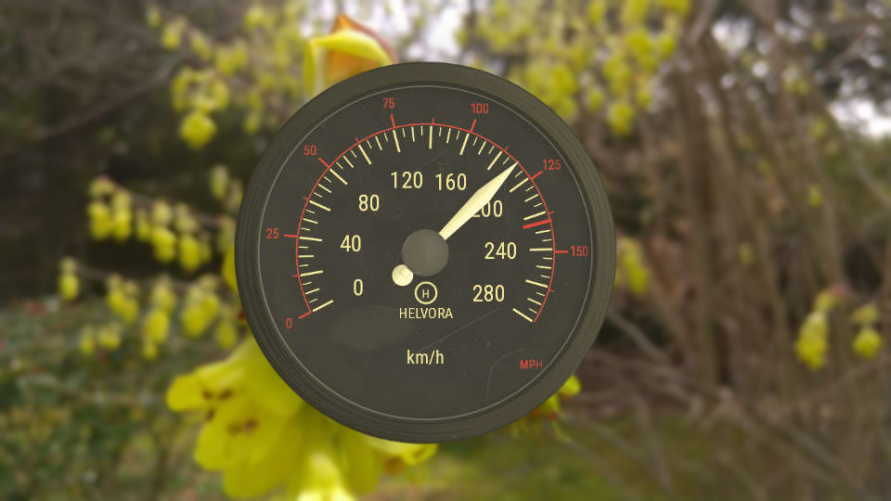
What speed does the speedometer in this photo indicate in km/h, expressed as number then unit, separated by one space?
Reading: 190 km/h
